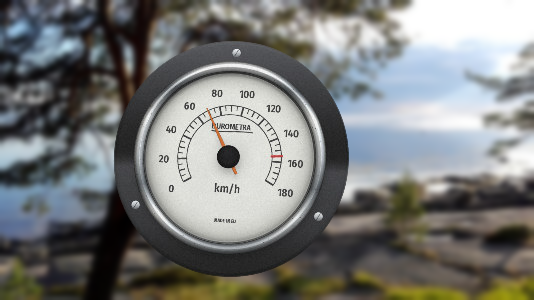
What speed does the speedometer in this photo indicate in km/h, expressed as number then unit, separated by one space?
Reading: 70 km/h
